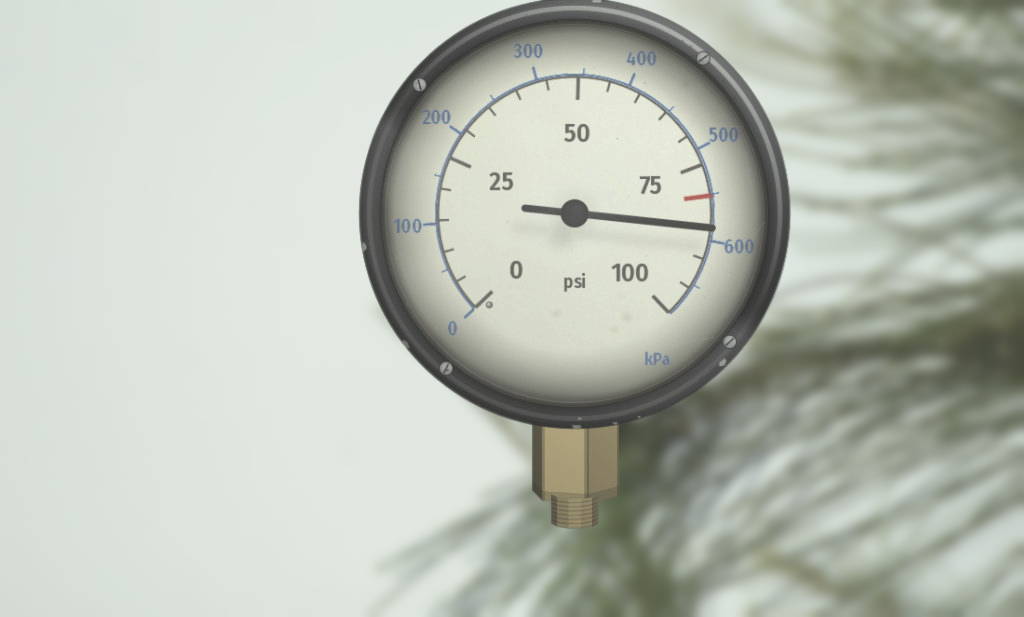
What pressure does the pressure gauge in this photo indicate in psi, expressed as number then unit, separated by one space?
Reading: 85 psi
